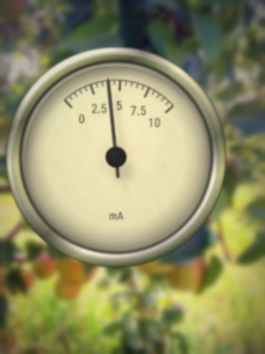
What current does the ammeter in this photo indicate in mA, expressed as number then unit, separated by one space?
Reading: 4 mA
